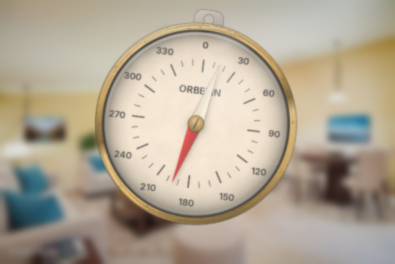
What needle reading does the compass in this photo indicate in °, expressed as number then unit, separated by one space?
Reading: 195 °
